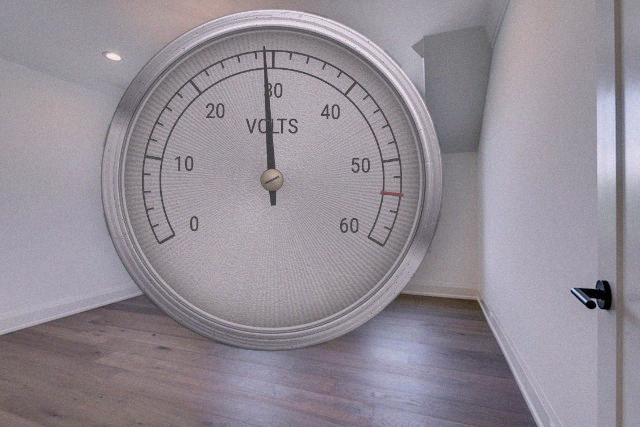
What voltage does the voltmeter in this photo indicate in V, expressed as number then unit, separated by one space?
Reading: 29 V
